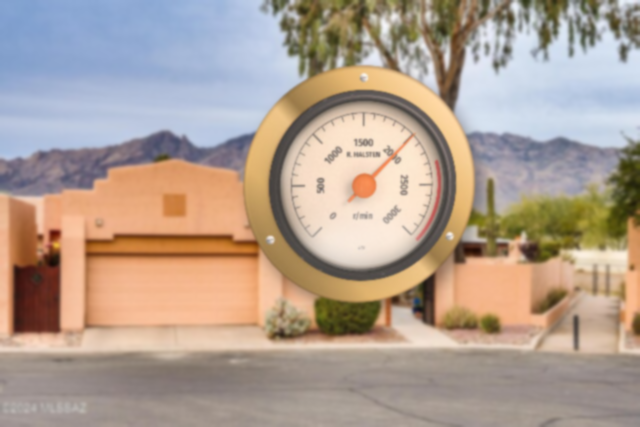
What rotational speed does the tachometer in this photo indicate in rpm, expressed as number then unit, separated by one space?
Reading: 2000 rpm
